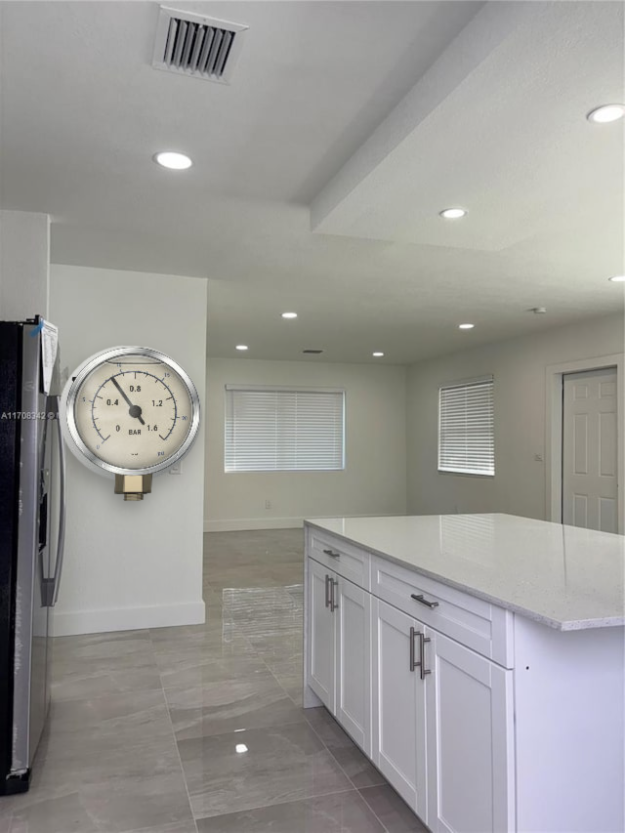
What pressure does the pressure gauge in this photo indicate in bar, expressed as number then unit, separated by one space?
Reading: 0.6 bar
